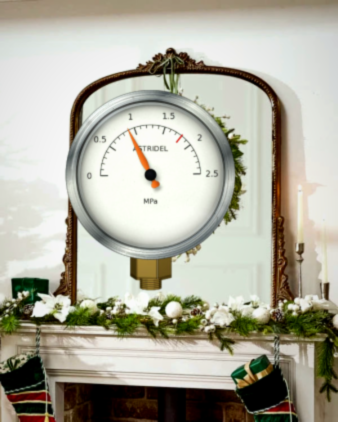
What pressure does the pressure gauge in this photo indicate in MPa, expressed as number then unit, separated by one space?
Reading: 0.9 MPa
